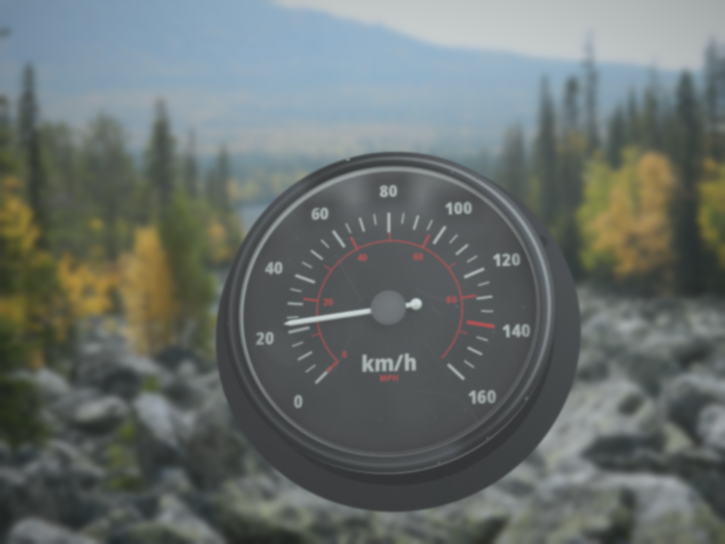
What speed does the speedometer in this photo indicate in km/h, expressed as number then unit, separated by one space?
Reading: 22.5 km/h
